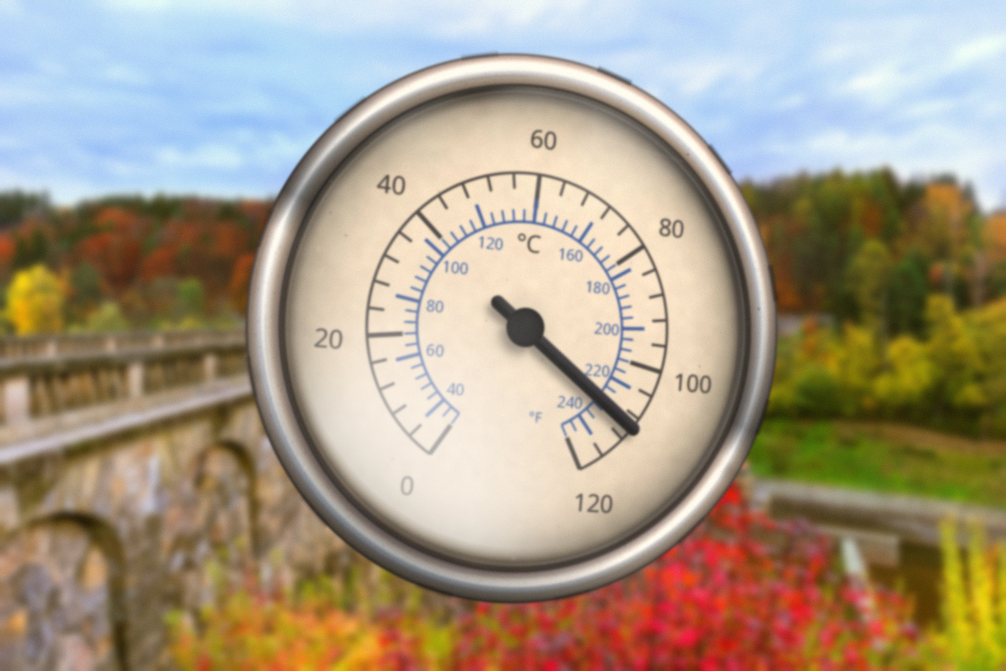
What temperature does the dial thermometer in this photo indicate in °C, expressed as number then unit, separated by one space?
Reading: 110 °C
